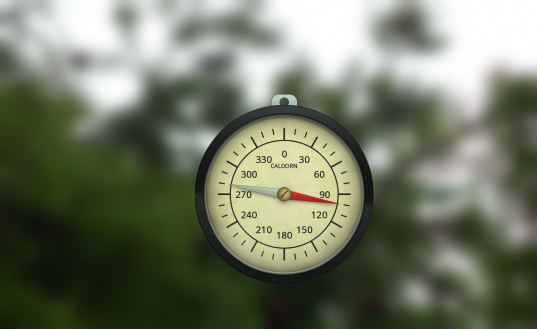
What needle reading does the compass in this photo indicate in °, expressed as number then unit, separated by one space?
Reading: 100 °
